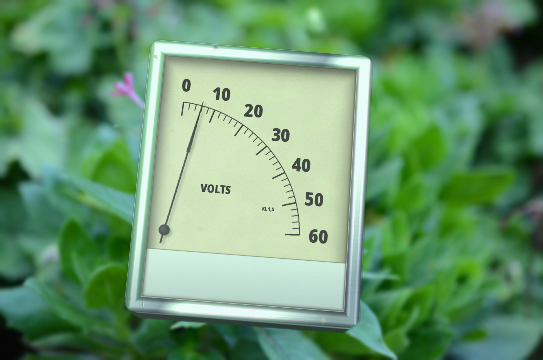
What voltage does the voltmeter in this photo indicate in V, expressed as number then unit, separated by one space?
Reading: 6 V
